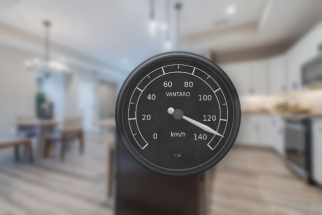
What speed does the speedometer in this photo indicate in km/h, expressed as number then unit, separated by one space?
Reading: 130 km/h
